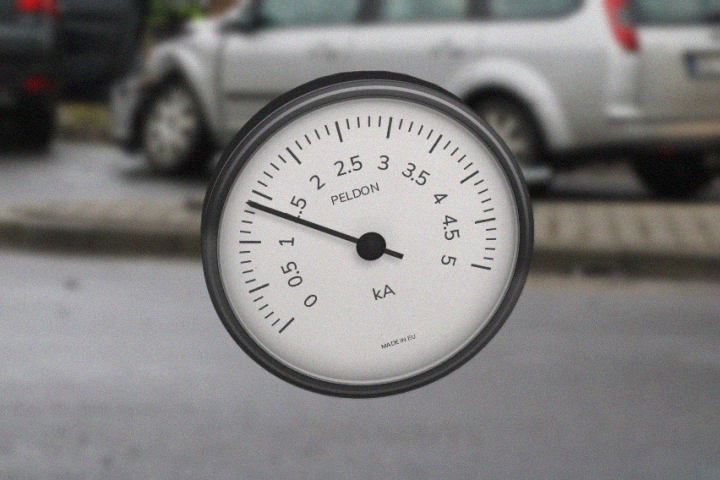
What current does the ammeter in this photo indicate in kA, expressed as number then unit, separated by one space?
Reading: 1.4 kA
